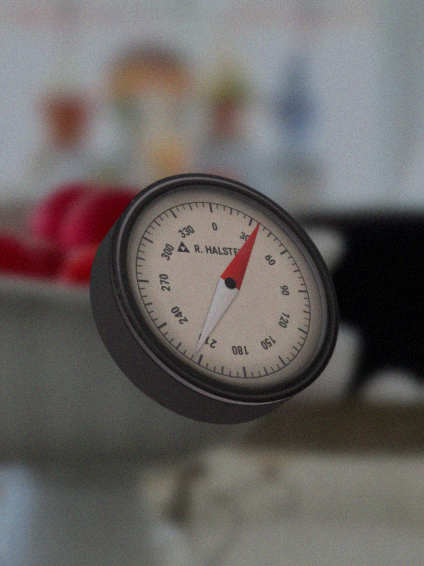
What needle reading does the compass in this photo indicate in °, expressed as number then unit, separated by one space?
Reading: 35 °
